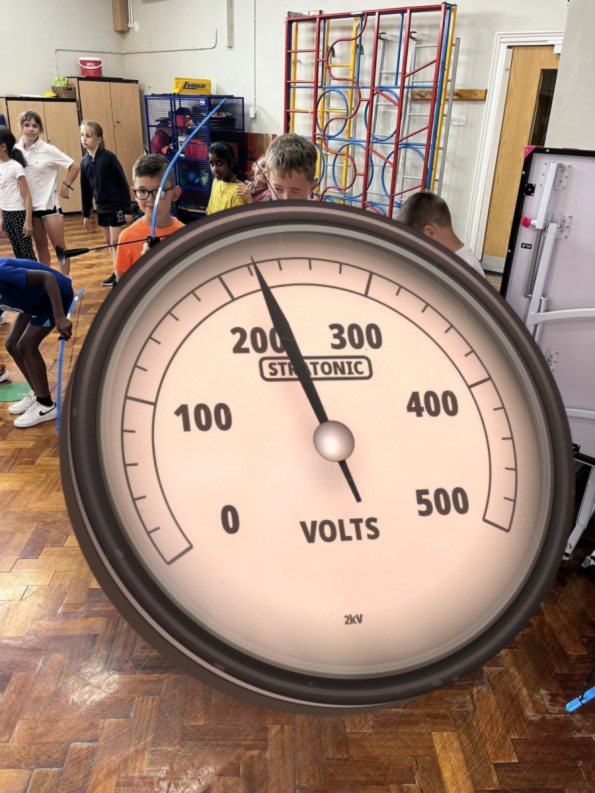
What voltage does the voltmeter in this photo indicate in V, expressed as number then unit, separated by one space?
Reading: 220 V
